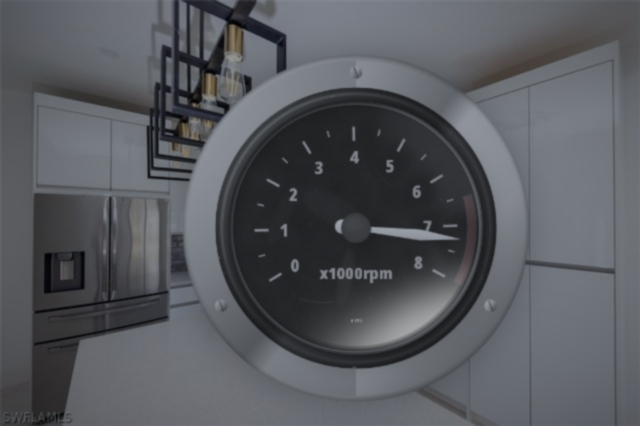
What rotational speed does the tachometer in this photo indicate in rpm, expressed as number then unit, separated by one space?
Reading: 7250 rpm
